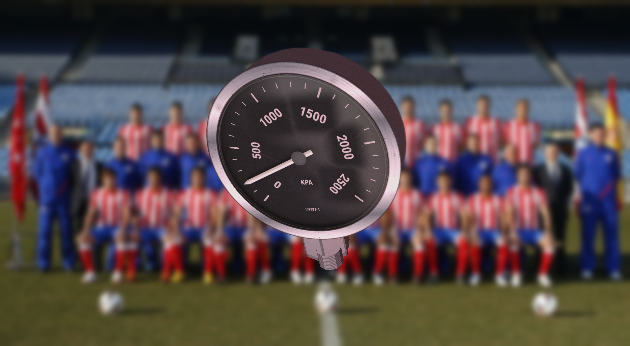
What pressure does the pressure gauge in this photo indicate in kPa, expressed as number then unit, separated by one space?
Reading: 200 kPa
